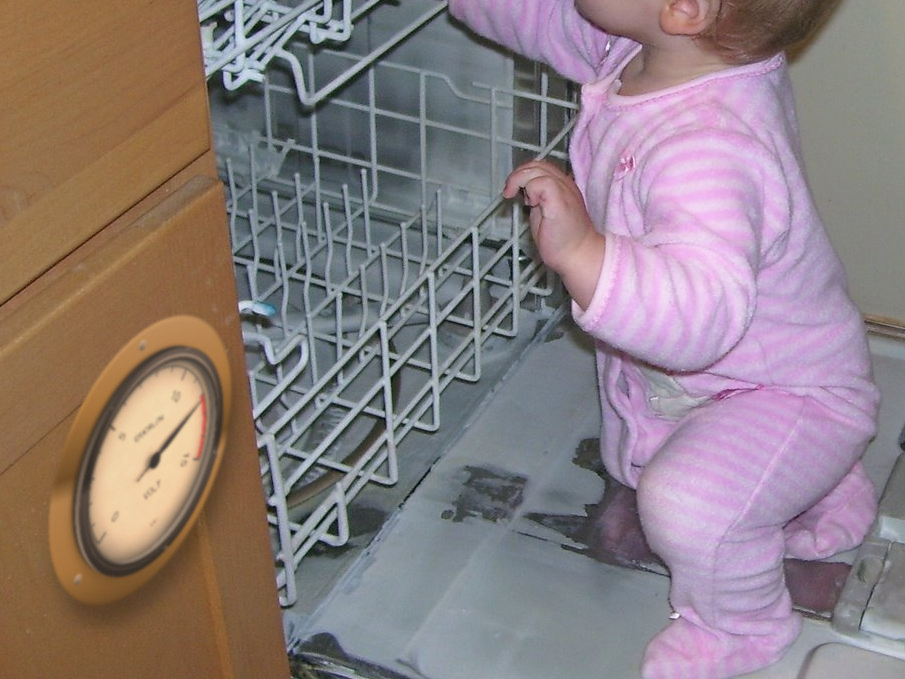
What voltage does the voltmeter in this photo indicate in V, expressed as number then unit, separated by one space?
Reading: 12 V
